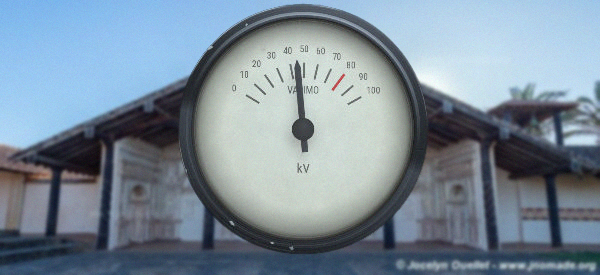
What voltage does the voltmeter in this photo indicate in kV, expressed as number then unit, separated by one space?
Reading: 45 kV
